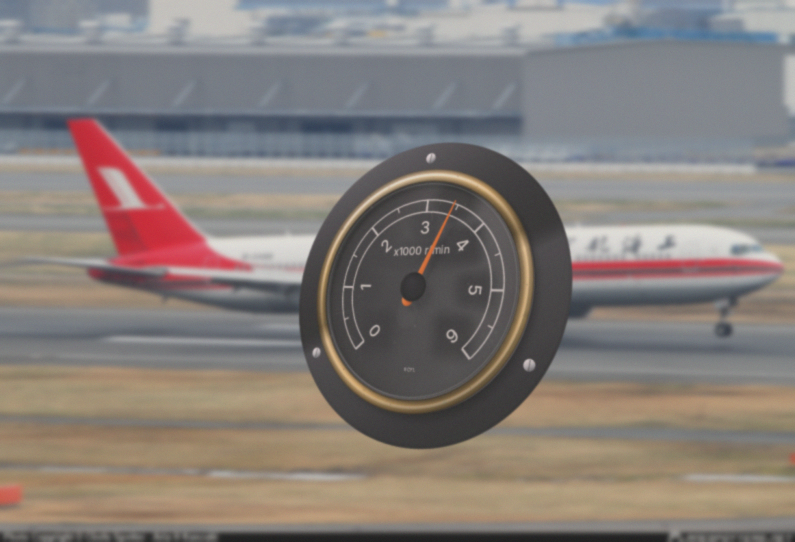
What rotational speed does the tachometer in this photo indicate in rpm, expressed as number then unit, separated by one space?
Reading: 3500 rpm
